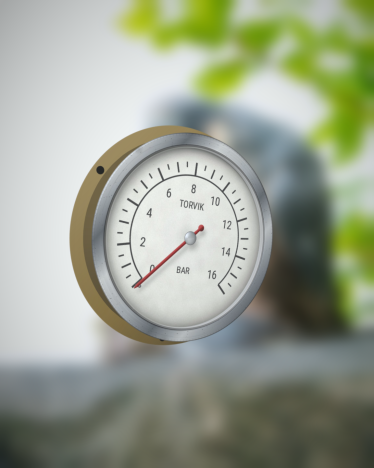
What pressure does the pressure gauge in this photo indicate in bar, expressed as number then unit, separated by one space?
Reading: 0 bar
